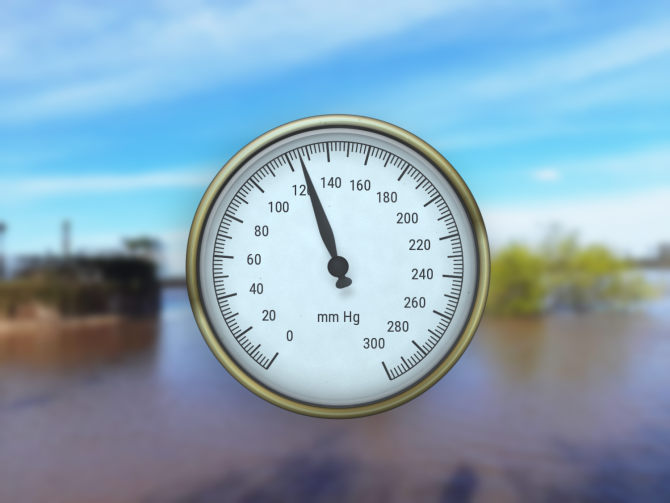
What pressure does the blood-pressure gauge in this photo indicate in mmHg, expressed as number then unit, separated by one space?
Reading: 126 mmHg
